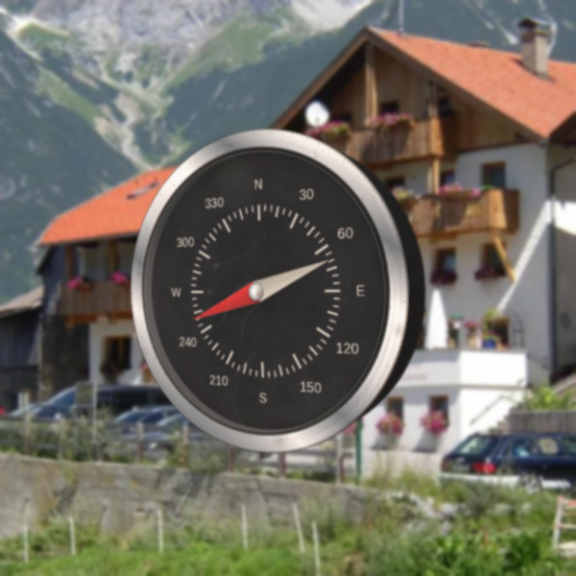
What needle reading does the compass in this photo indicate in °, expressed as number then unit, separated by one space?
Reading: 250 °
